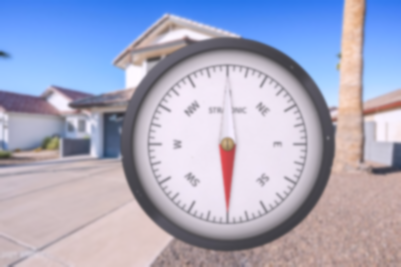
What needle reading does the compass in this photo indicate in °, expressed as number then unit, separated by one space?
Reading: 180 °
